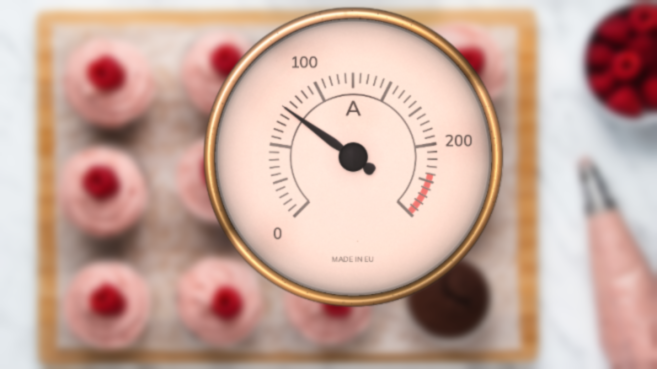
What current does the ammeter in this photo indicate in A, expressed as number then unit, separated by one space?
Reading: 75 A
